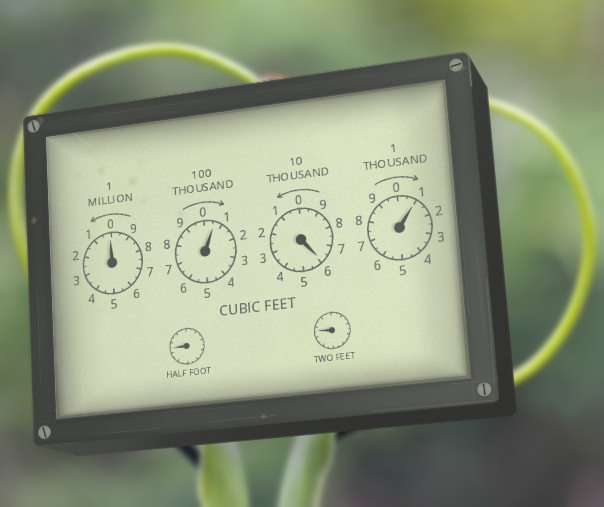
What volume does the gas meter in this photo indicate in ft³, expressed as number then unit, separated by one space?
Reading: 6100 ft³
